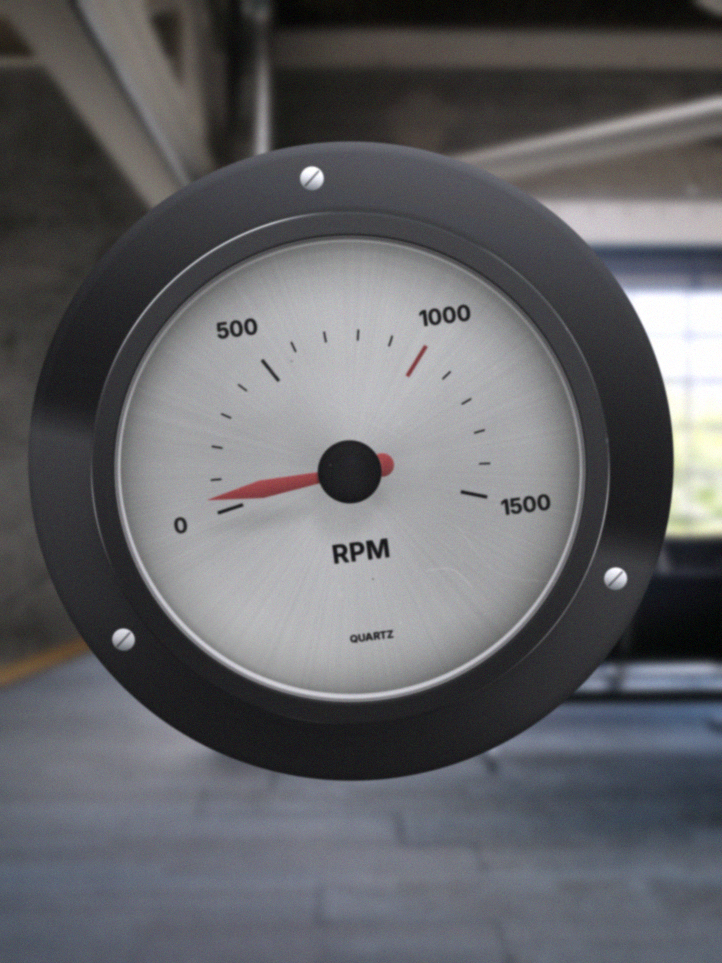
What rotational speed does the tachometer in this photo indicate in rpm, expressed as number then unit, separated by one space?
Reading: 50 rpm
